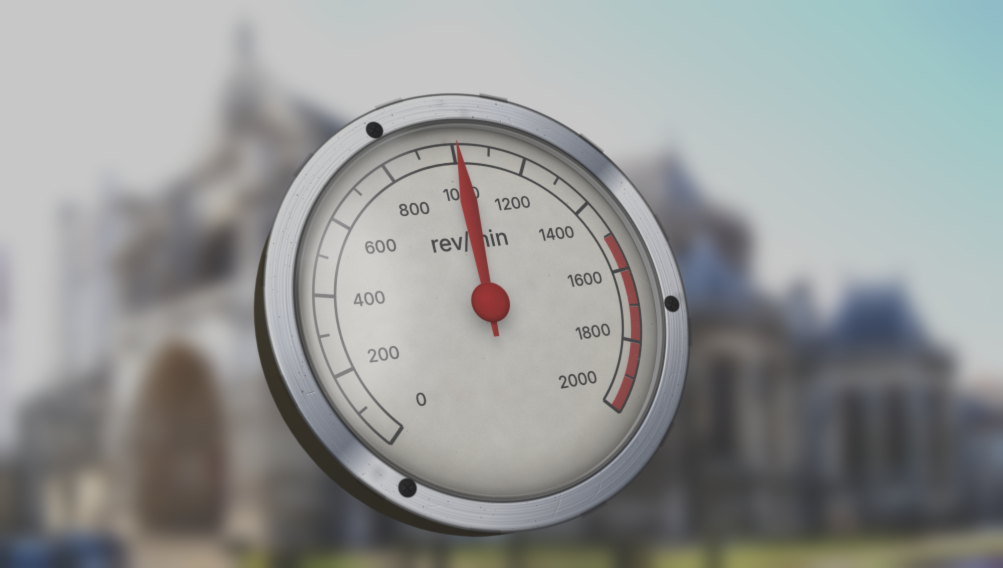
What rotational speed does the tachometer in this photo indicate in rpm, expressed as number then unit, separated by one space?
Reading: 1000 rpm
